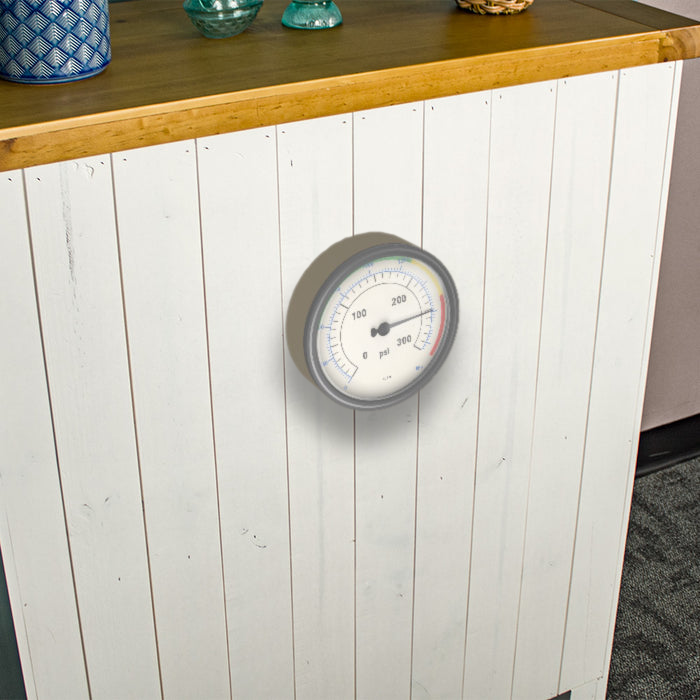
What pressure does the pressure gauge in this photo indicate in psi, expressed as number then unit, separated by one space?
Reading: 250 psi
